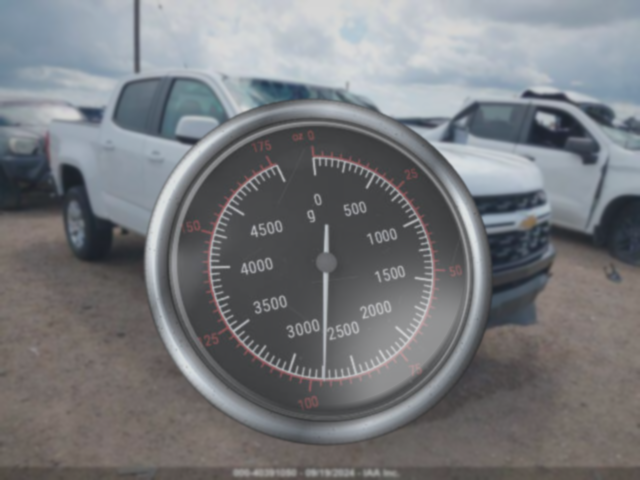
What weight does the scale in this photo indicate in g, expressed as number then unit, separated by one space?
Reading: 2750 g
